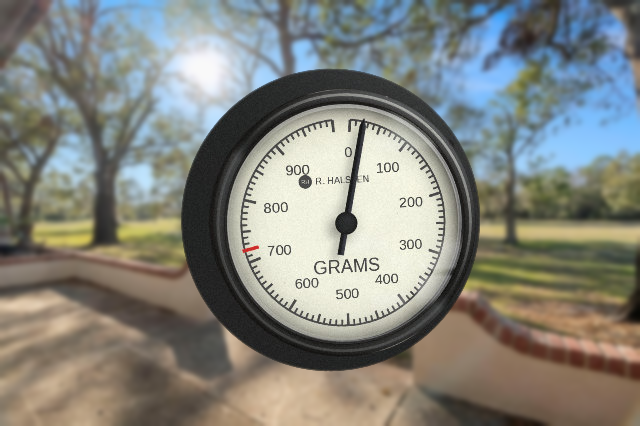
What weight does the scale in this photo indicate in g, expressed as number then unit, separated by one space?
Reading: 20 g
